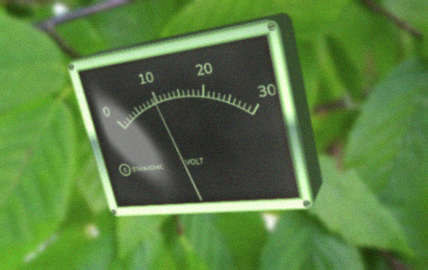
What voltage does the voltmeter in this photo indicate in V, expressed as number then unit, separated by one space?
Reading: 10 V
